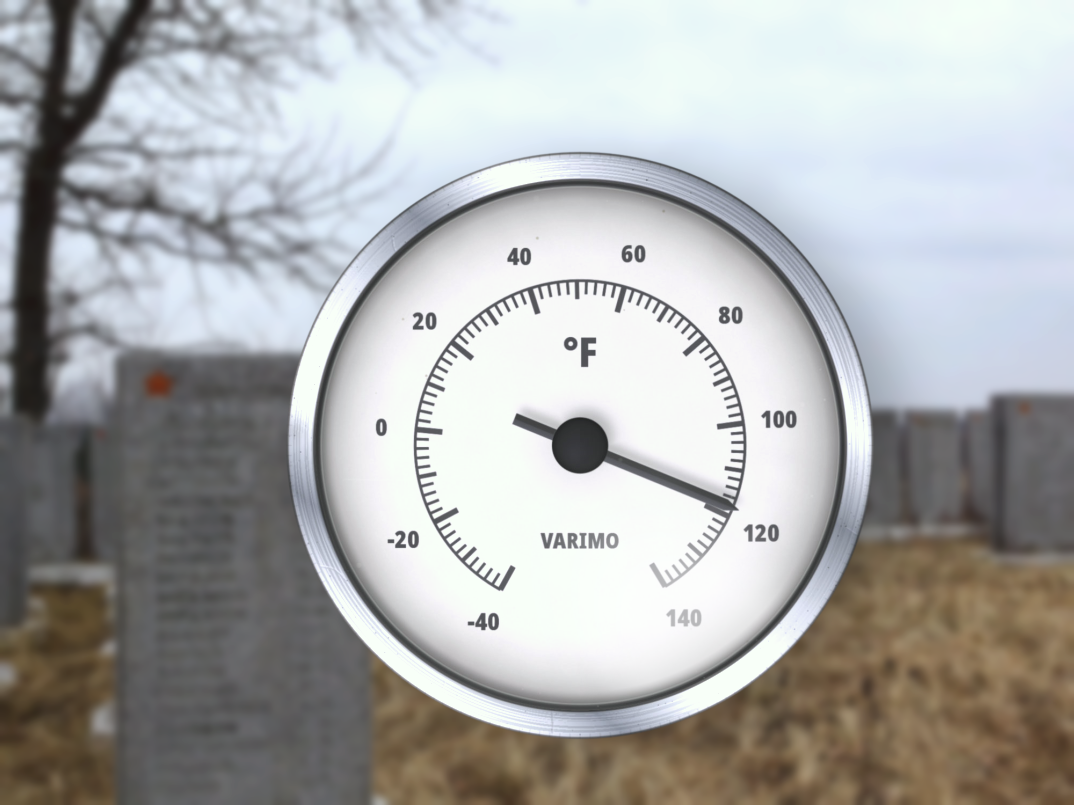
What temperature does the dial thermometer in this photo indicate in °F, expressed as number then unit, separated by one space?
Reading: 118 °F
